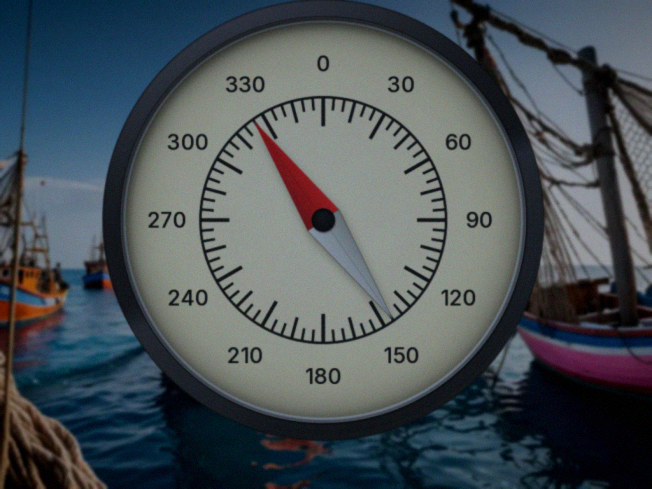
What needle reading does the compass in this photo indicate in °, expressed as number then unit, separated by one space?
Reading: 325 °
